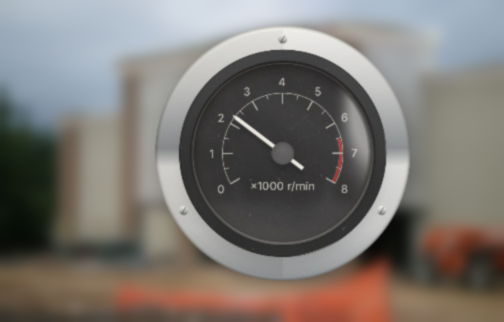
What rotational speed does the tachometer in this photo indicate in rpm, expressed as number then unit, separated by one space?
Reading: 2250 rpm
